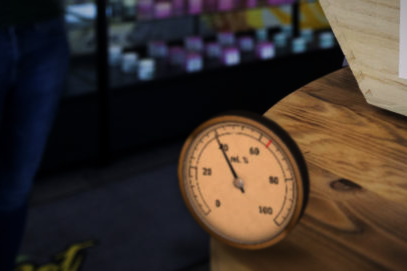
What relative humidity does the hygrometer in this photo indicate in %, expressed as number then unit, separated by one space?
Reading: 40 %
